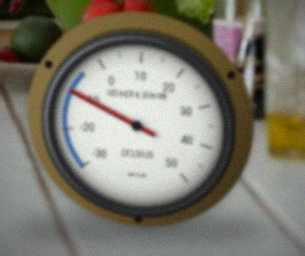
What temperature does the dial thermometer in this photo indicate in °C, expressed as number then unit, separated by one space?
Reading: -10 °C
